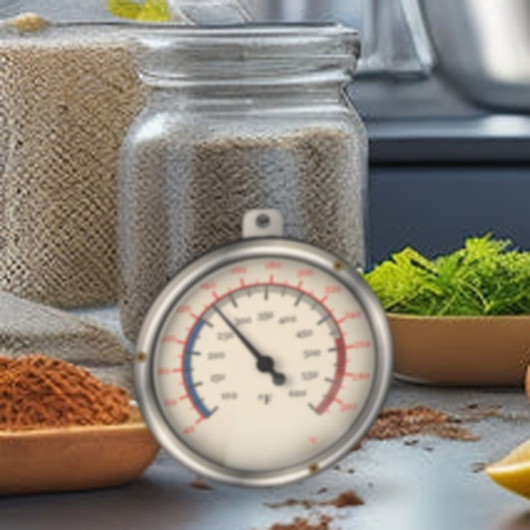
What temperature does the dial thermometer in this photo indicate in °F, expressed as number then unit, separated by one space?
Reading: 275 °F
